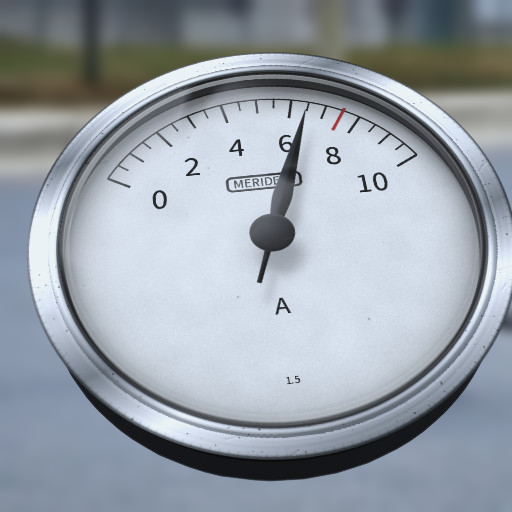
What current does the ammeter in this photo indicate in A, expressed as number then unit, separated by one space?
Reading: 6.5 A
